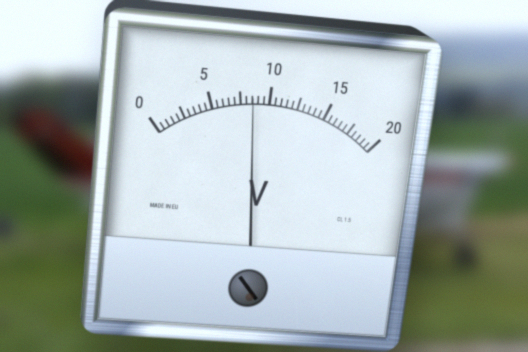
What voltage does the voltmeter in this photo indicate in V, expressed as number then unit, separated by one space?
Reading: 8.5 V
